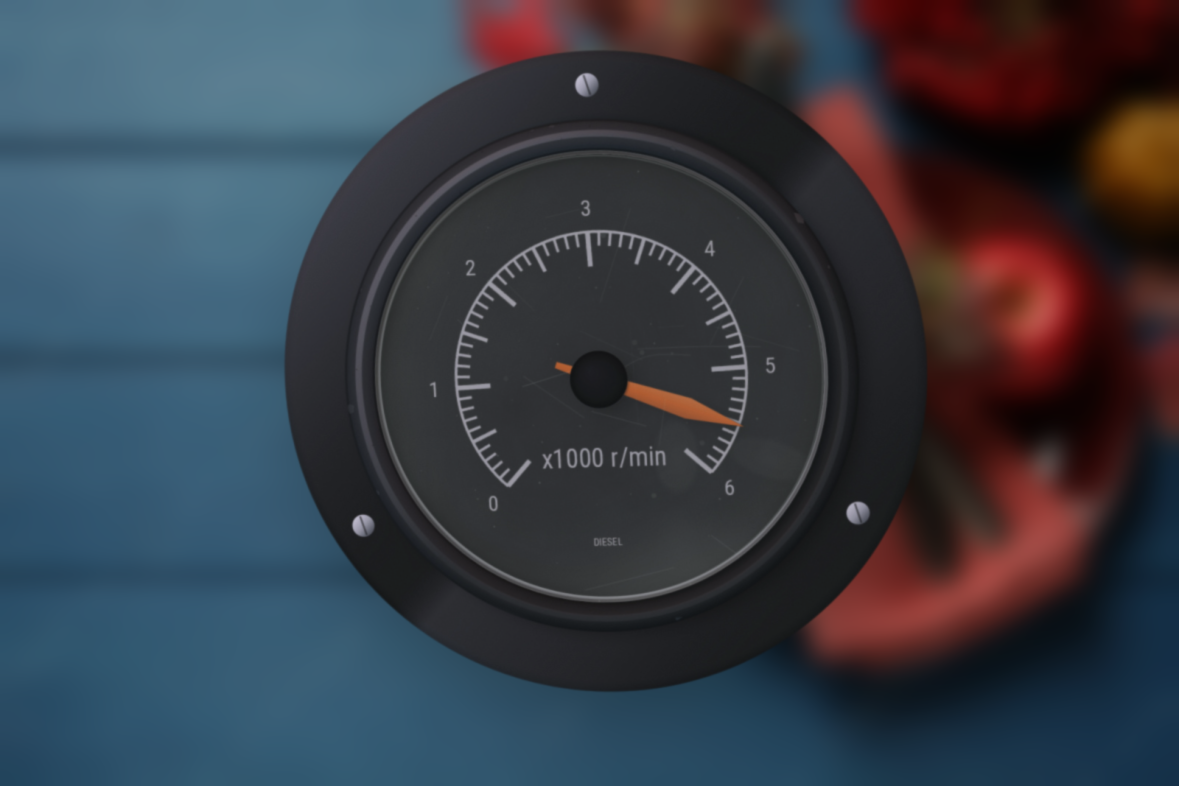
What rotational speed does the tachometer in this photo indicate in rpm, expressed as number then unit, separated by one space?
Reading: 5500 rpm
